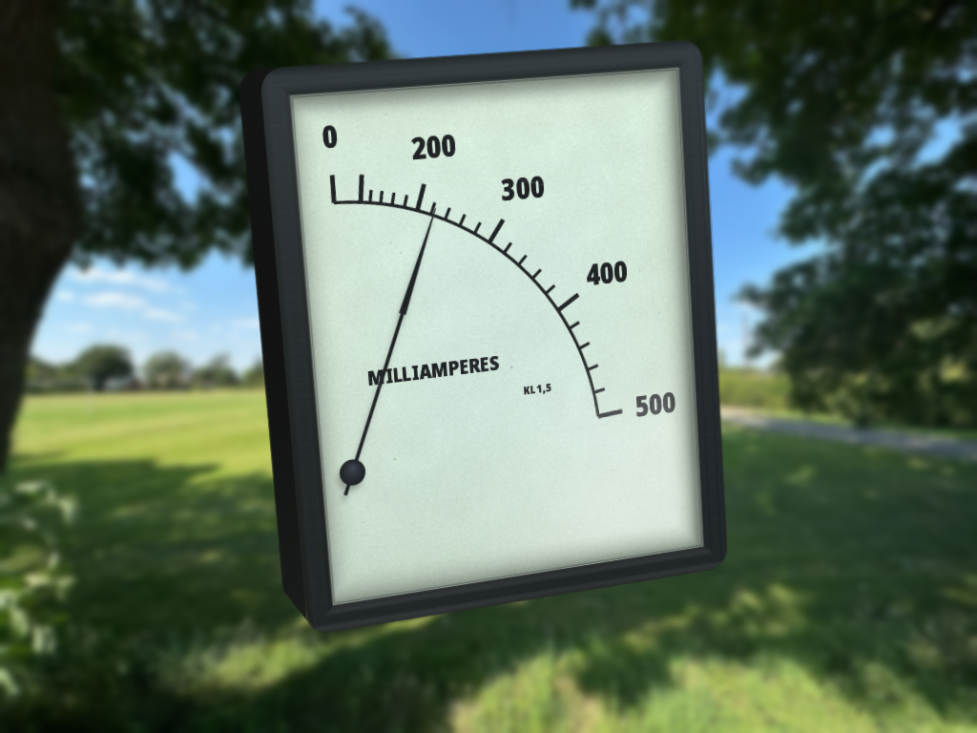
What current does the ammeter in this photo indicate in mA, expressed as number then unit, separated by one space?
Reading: 220 mA
